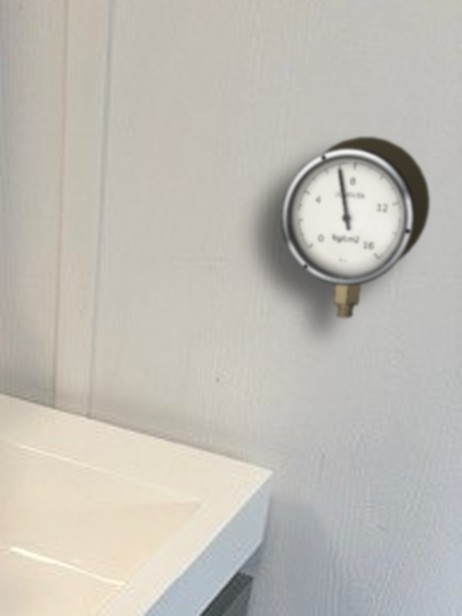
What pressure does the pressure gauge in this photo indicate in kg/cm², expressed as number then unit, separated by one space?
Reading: 7 kg/cm²
